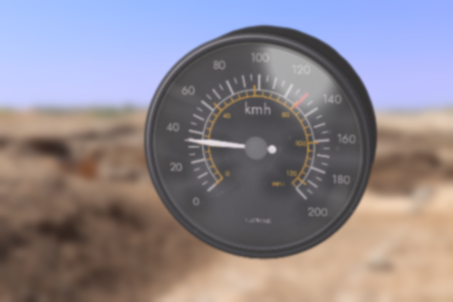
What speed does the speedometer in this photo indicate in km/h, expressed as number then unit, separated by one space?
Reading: 35 km/h
